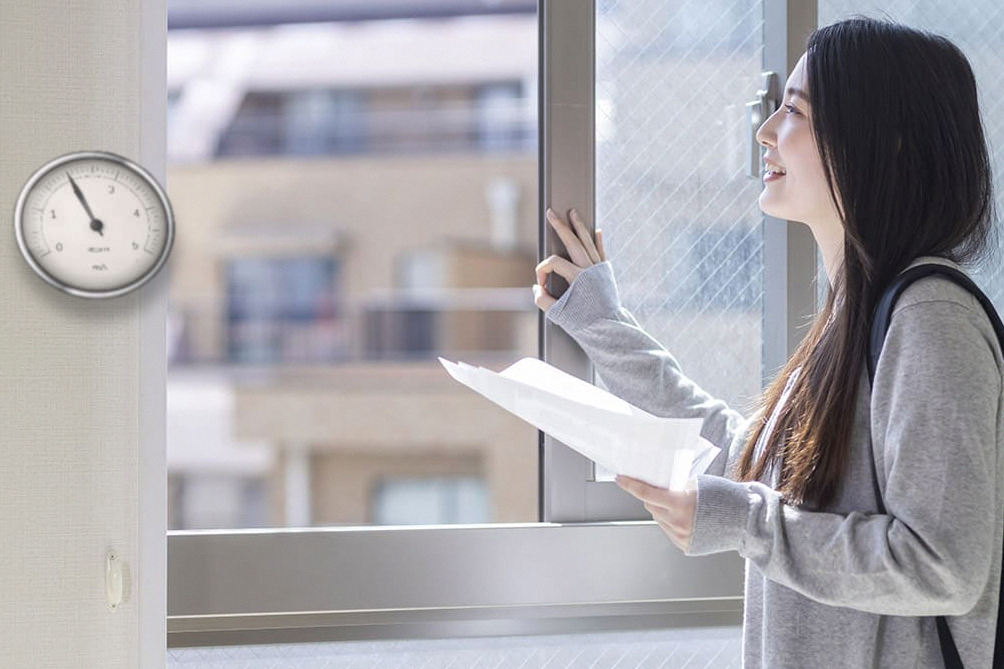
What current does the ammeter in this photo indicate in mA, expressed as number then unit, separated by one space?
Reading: 2 mA
